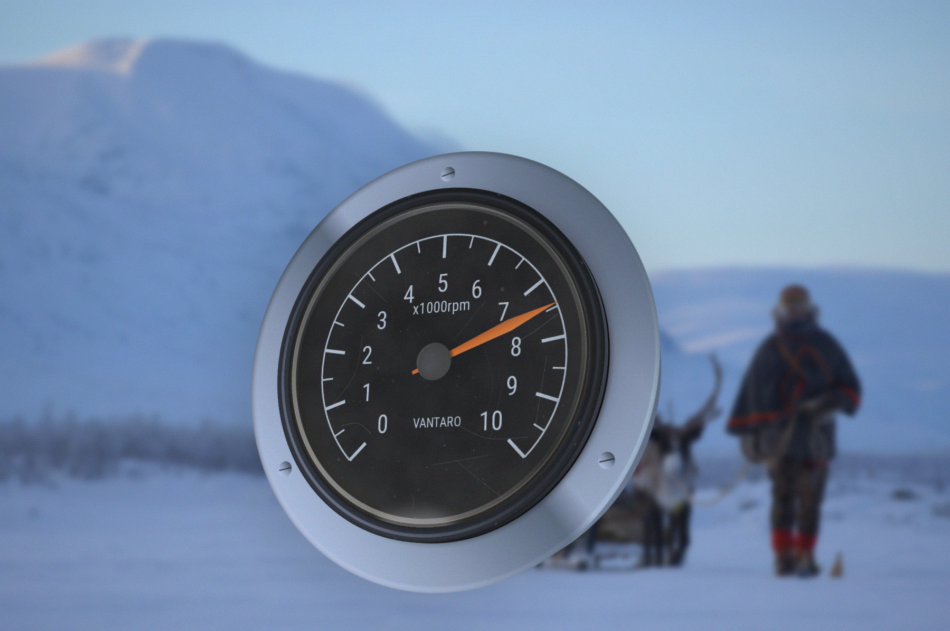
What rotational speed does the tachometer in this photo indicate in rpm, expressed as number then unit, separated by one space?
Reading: 7500 rpm
